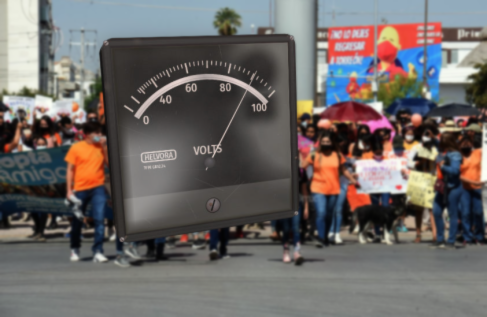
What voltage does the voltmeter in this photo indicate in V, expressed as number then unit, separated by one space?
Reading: 90 V
